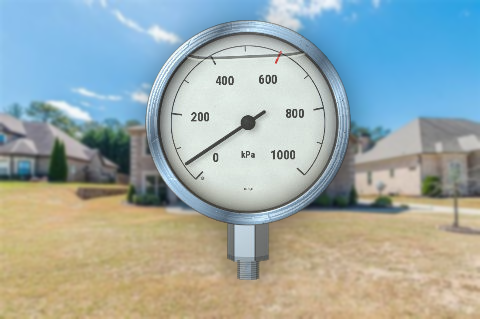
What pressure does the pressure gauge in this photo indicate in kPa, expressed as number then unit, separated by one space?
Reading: 50 kPa
